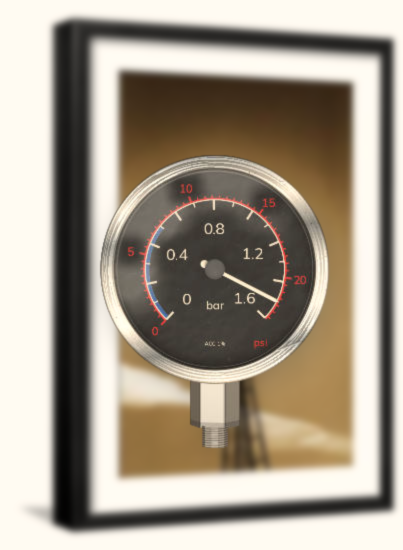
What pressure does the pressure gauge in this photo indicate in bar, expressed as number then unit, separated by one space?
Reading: 1.5 bar
